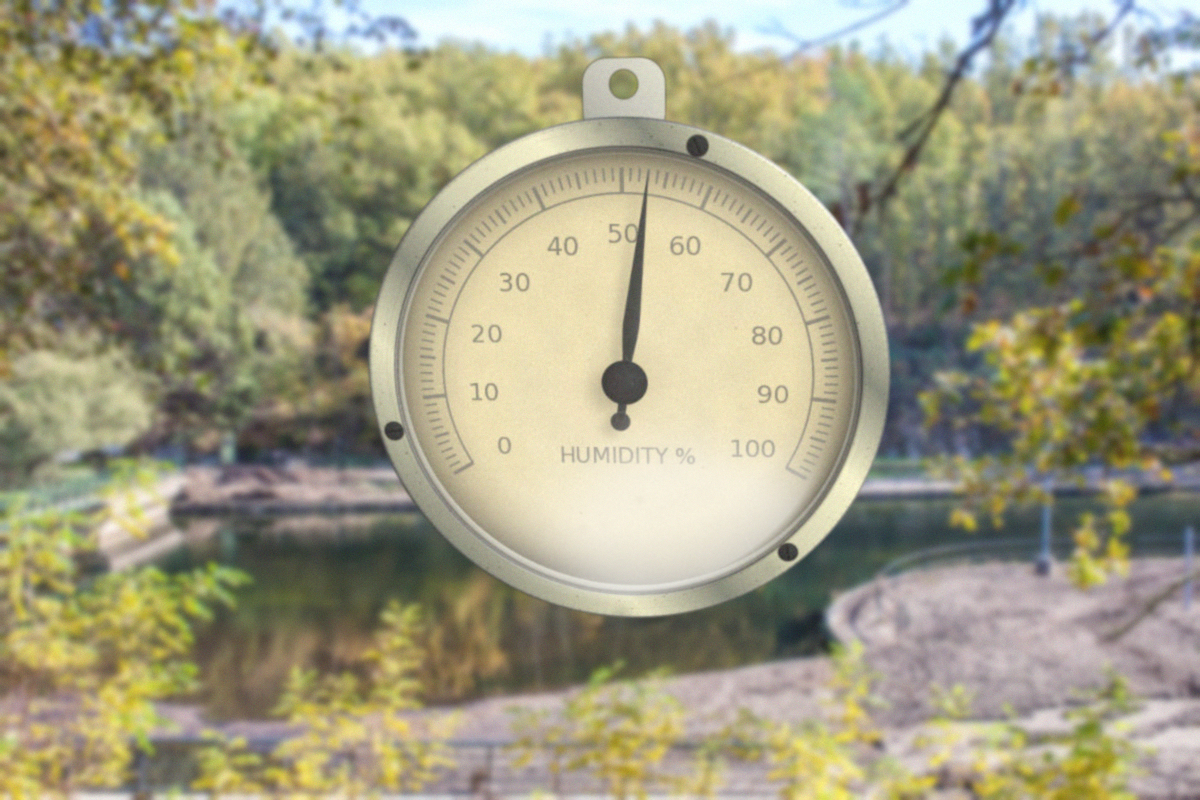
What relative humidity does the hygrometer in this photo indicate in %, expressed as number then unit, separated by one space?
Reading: 53 %
